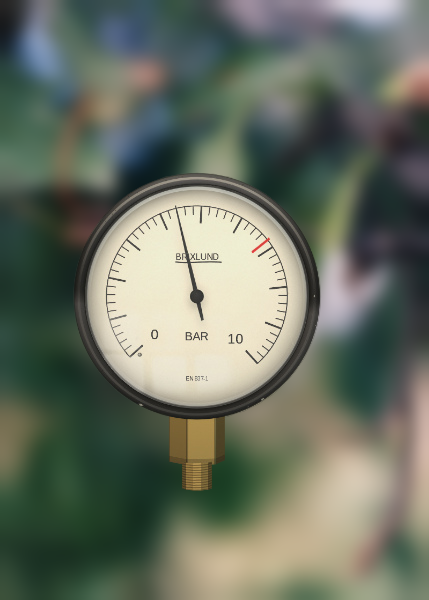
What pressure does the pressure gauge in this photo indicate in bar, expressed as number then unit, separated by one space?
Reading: 4.4 bar
